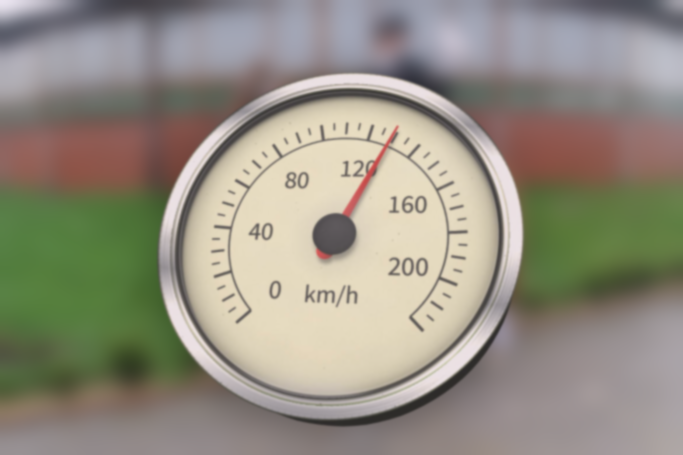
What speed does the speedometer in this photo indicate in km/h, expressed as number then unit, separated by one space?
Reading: 130 km/h
